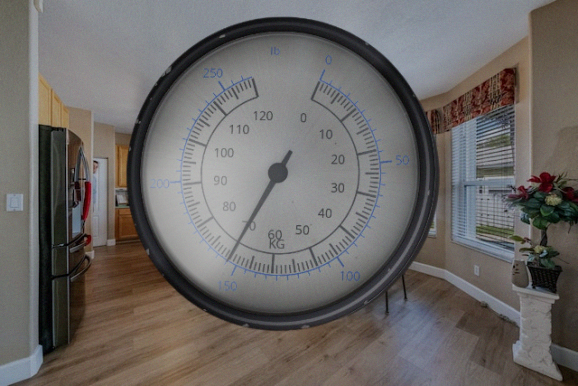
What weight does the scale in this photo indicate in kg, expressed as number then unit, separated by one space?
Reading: 70 kg
